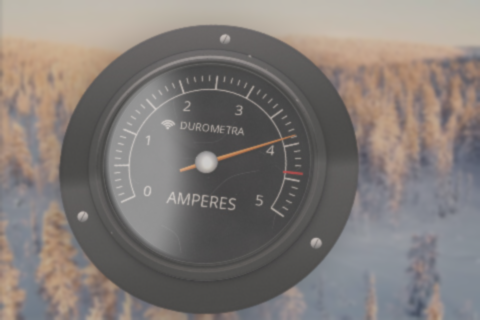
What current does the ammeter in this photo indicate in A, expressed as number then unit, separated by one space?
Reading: 3.9 A
